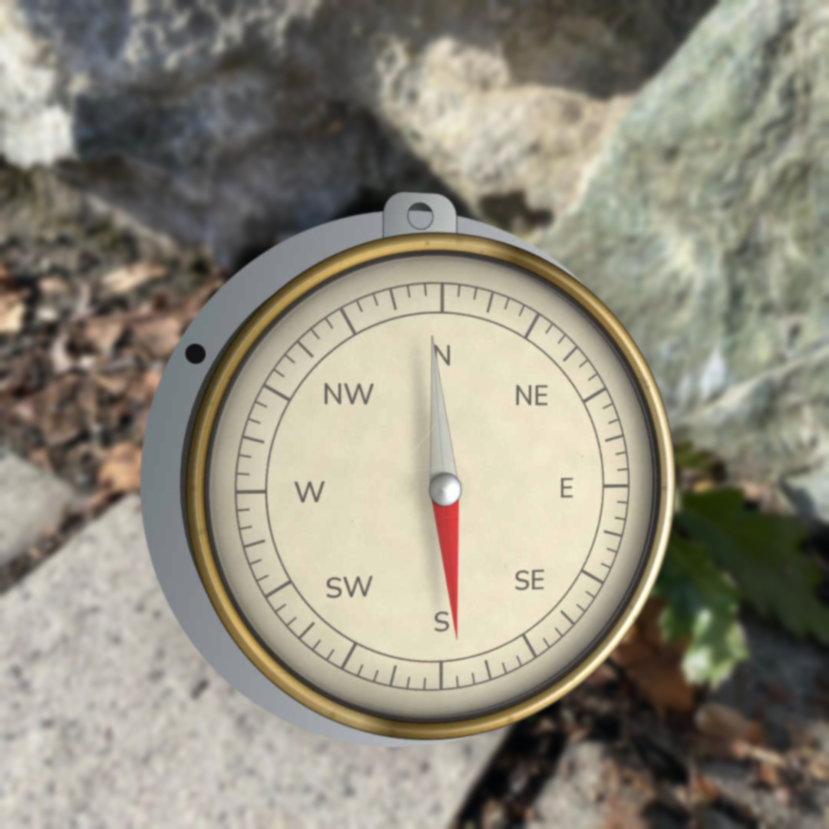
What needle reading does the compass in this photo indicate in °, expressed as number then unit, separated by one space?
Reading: 175 °
